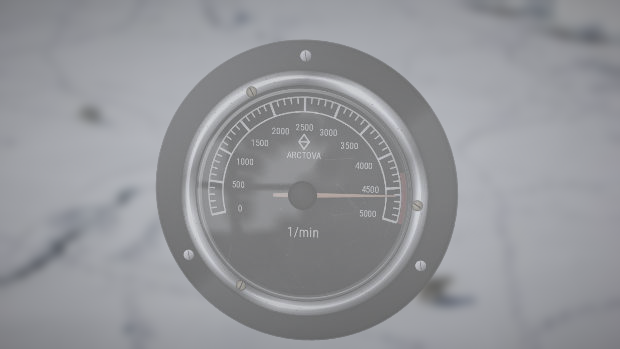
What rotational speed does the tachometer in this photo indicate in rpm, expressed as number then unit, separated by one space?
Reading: 4600 rpm
